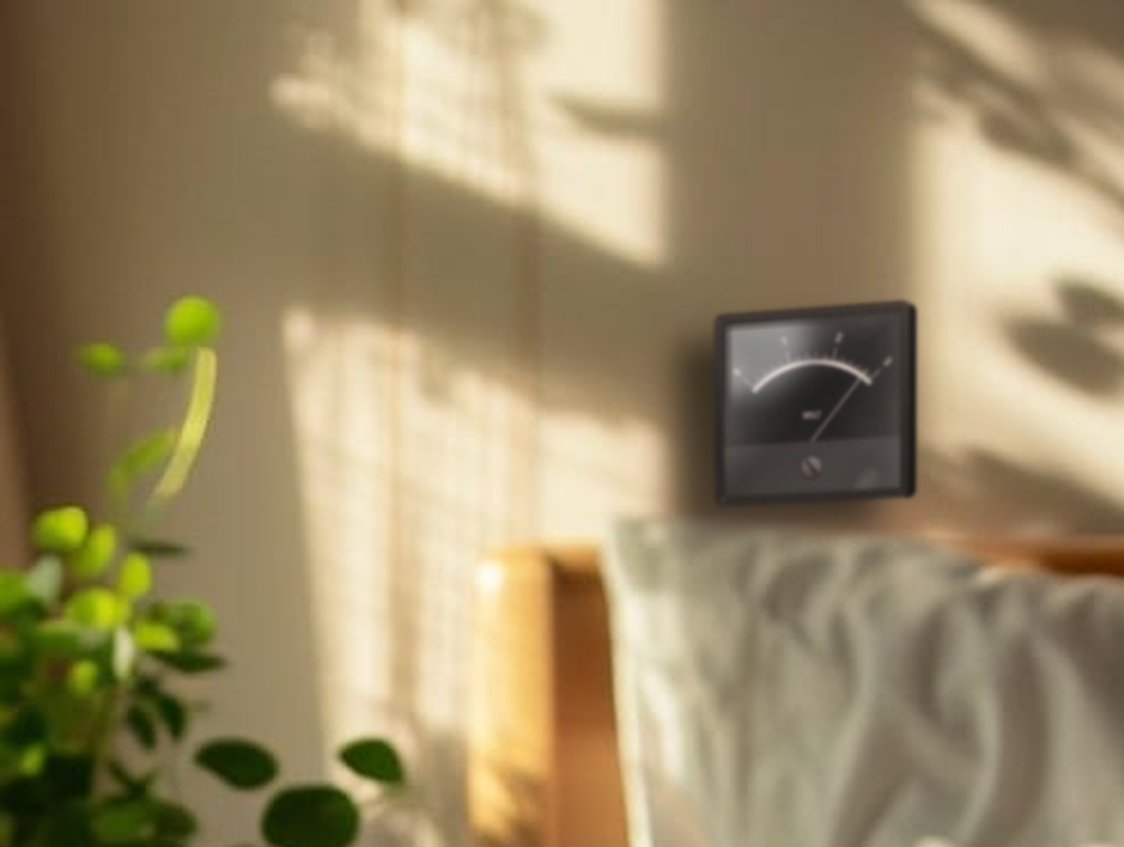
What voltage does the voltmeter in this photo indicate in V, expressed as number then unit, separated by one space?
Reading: 2.8 V
